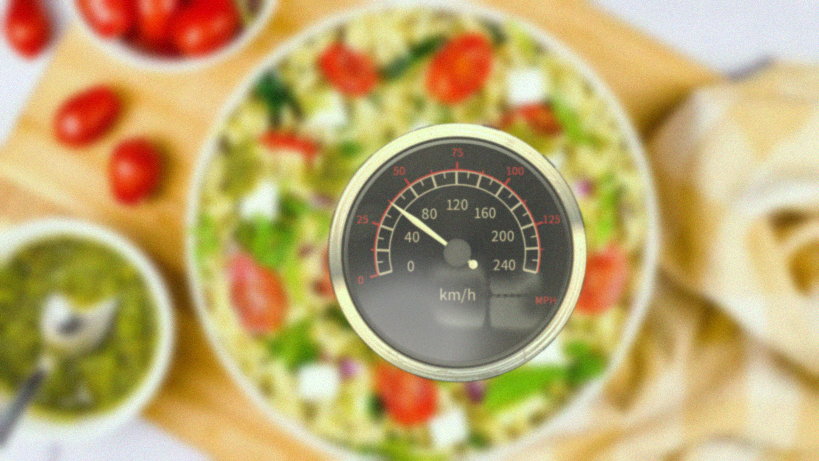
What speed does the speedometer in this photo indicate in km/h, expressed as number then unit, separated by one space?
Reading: 60 km/h
